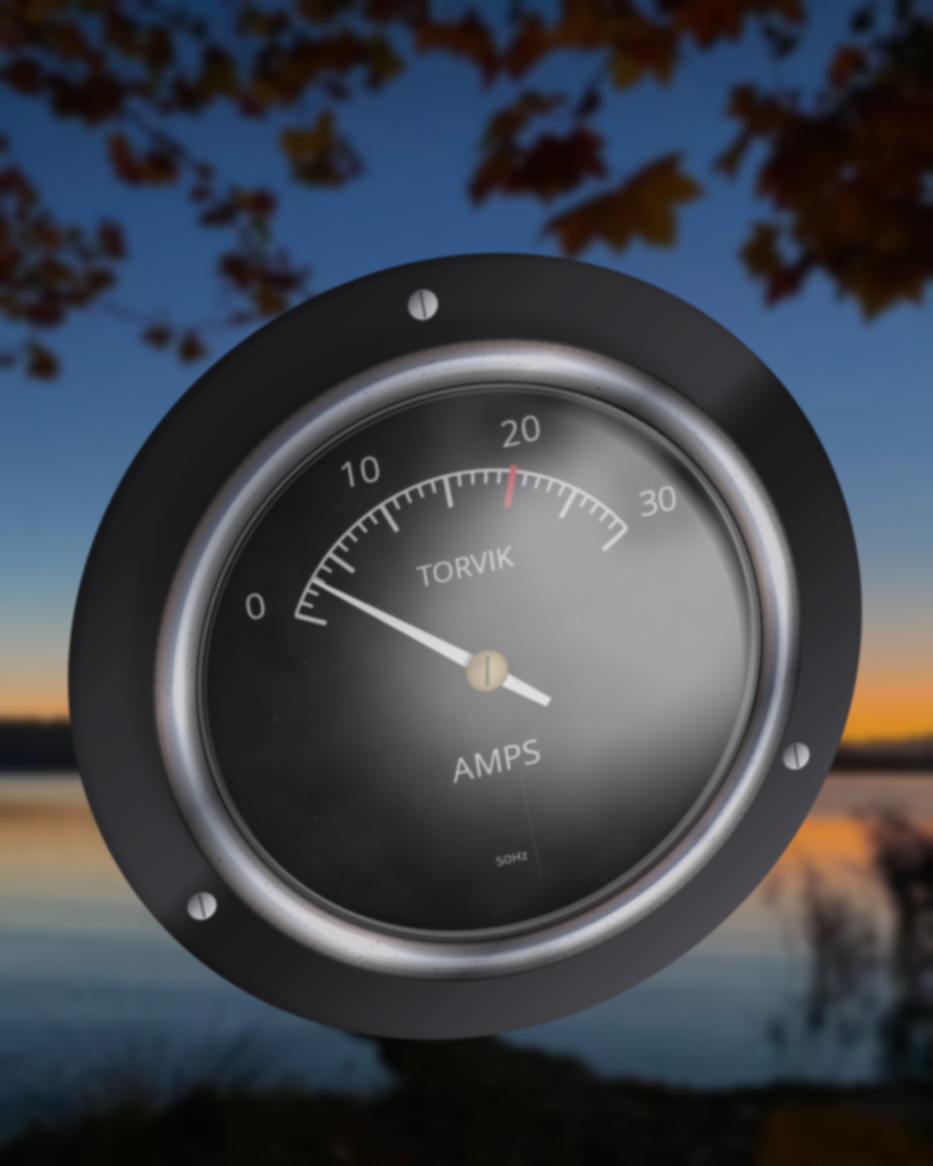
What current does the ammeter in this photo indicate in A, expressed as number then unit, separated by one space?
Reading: 3 A
